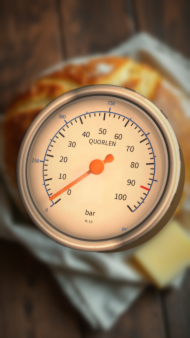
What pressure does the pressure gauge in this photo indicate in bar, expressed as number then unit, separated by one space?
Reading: 2 bar
